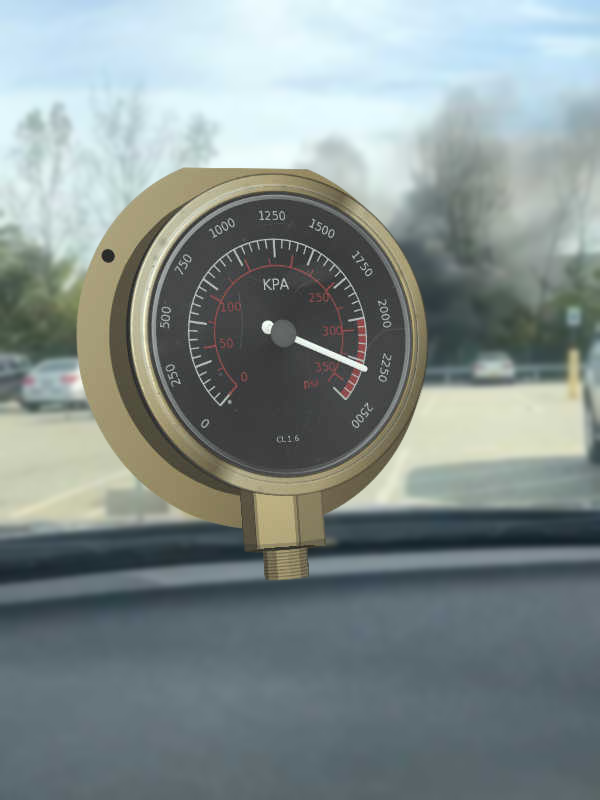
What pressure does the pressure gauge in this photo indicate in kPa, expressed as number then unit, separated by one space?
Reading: 2300 kPa
